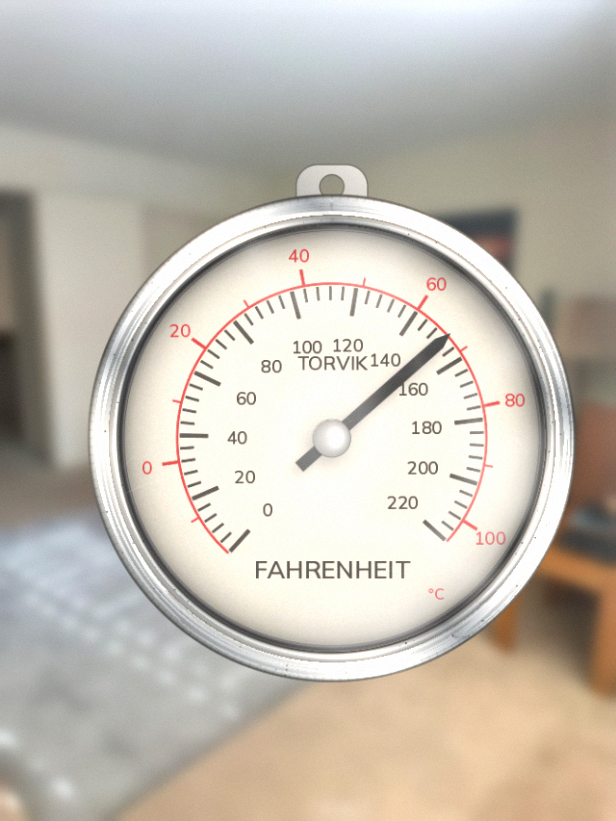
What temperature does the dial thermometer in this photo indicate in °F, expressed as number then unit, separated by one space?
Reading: 152 °F
